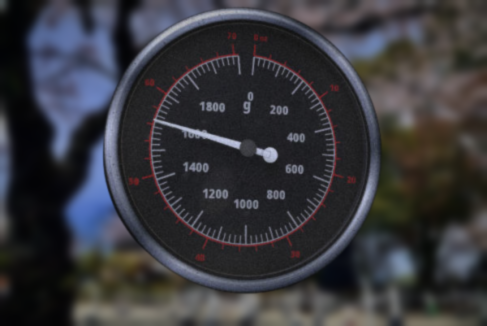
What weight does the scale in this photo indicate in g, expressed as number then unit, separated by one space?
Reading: 1600 g
